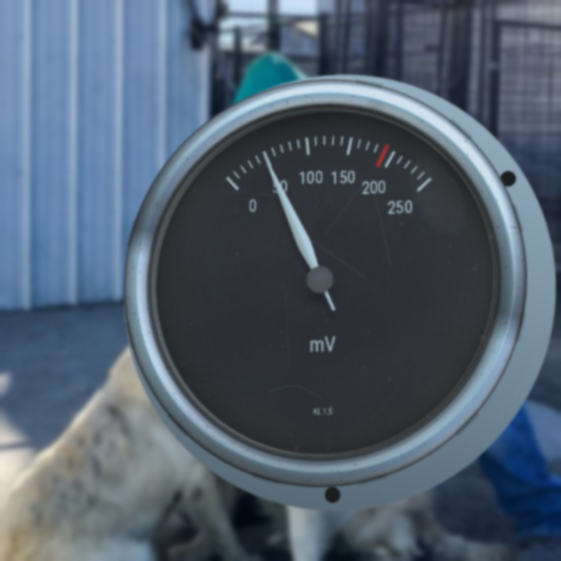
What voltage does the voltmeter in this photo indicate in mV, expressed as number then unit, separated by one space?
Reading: 50 mV
